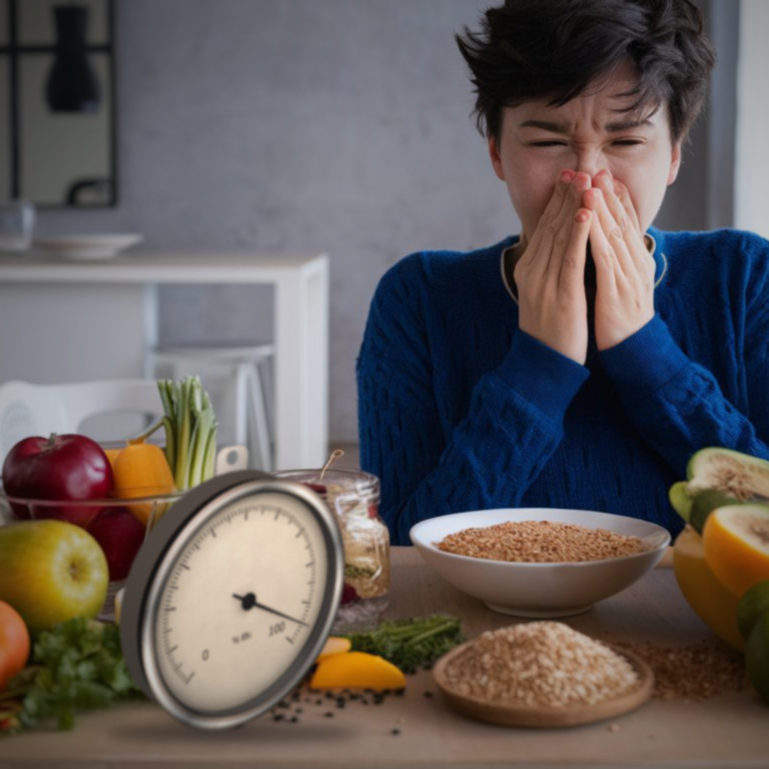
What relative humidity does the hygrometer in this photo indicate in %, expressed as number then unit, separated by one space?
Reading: 95 %
